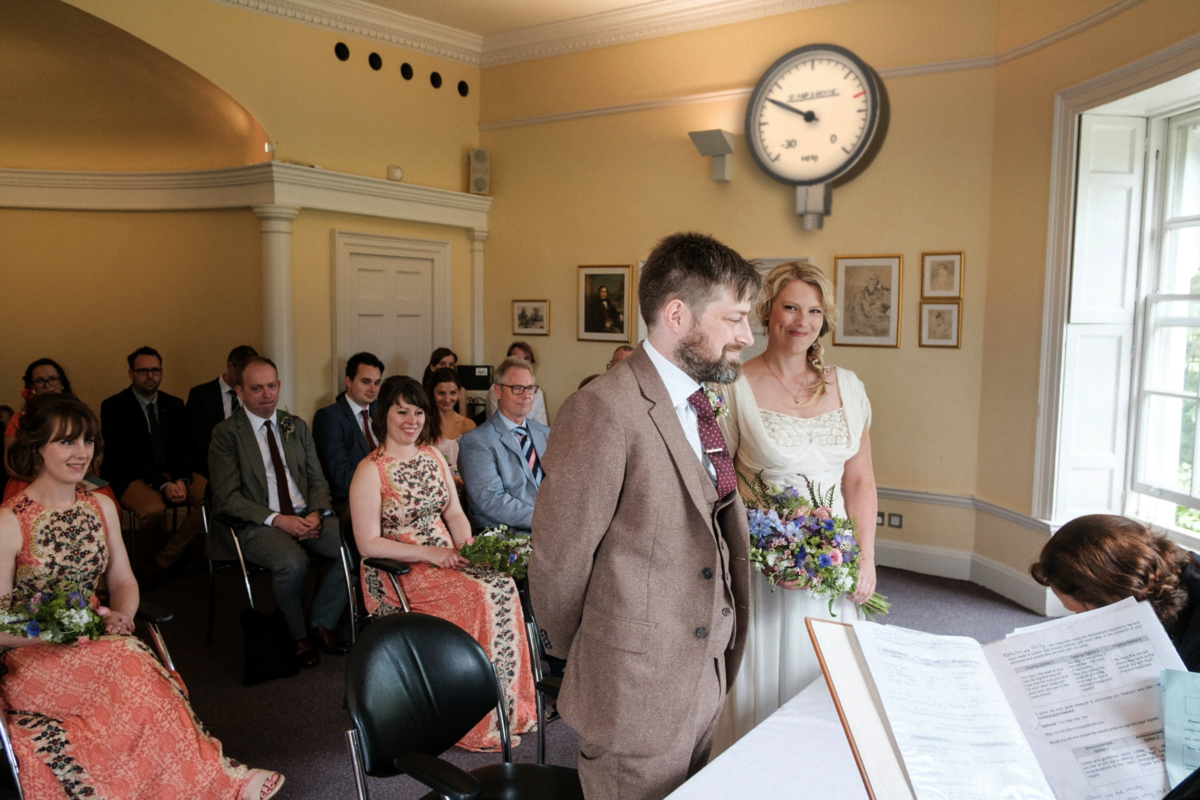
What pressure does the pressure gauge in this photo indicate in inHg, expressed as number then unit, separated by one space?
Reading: -22 inHg
